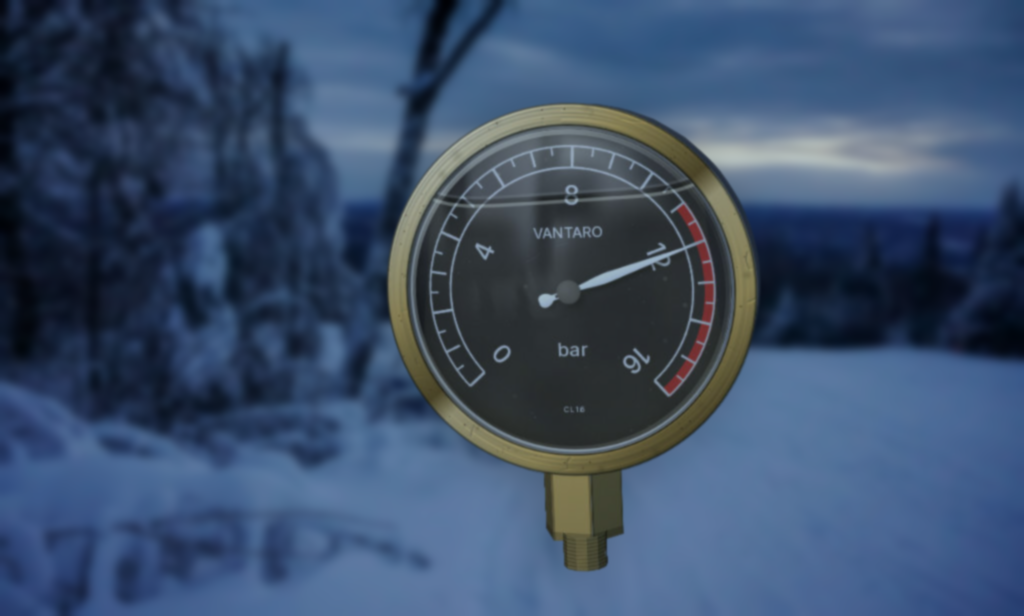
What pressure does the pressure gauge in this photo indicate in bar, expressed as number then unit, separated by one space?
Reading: 12 bar
